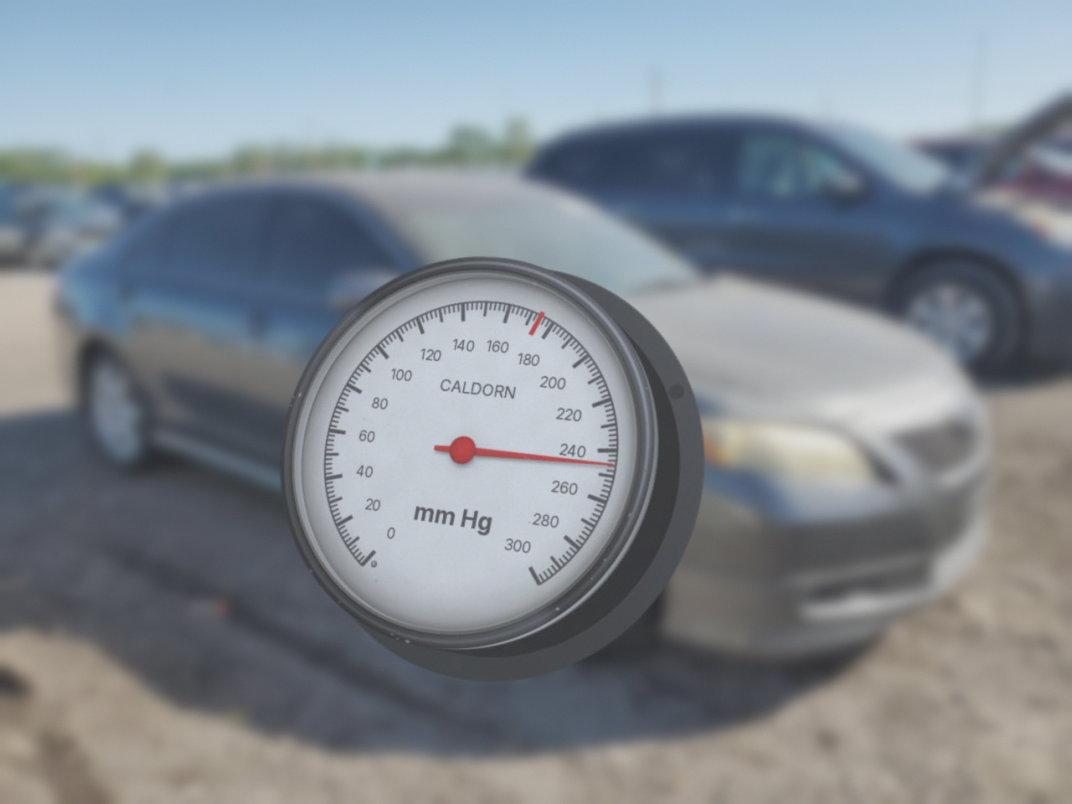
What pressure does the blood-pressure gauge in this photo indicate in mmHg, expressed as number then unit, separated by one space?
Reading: 246 mmHg
